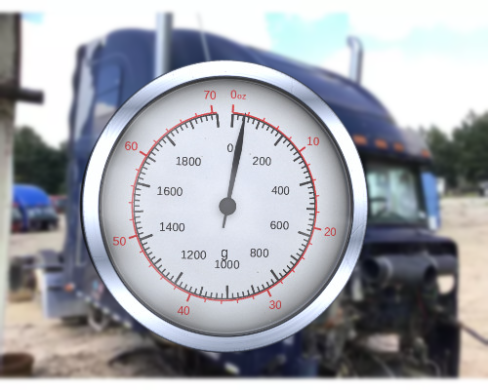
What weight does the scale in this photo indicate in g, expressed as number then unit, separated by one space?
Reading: 40 g
